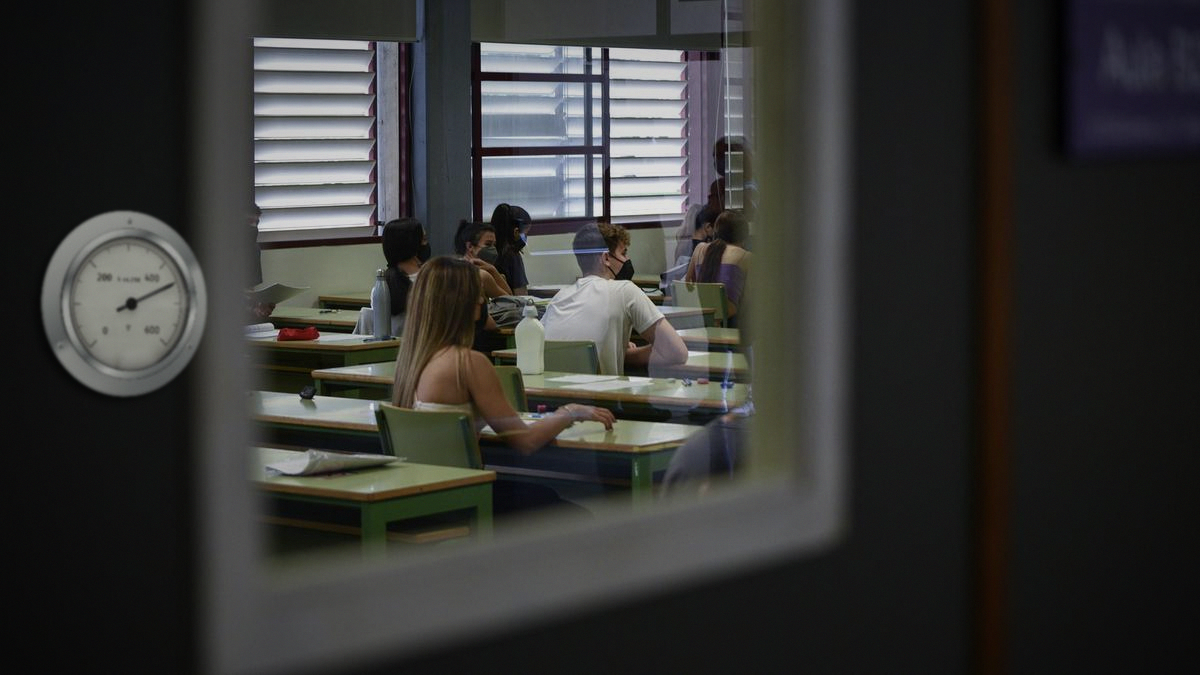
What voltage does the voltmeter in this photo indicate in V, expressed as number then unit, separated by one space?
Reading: 450 V
